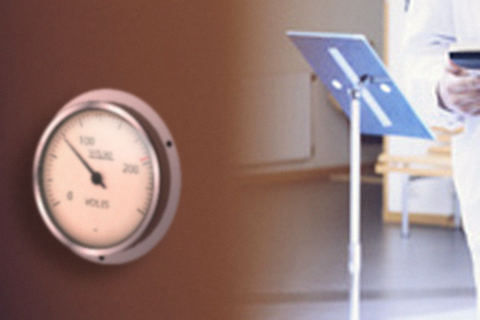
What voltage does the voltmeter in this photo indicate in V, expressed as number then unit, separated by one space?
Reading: 75 V
